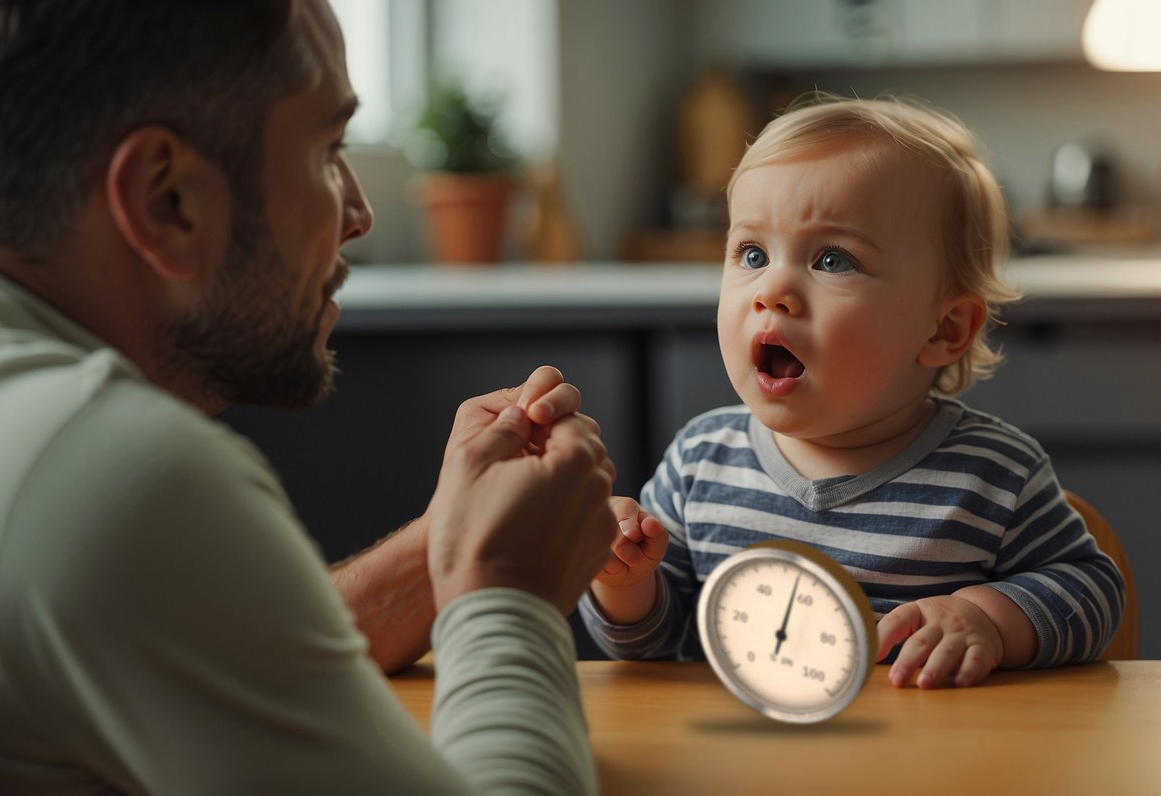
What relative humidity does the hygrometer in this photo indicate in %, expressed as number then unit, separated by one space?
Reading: 55 %
